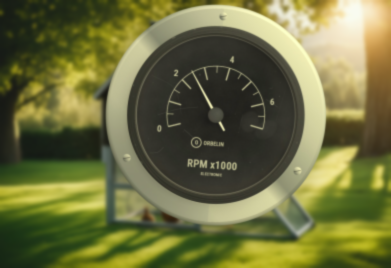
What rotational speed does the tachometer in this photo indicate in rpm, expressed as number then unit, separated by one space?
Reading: 2500 rpm
